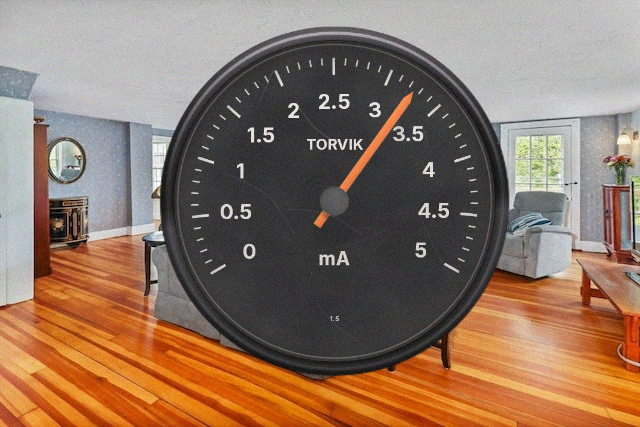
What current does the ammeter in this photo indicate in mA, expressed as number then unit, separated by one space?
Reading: 3.25 mA
